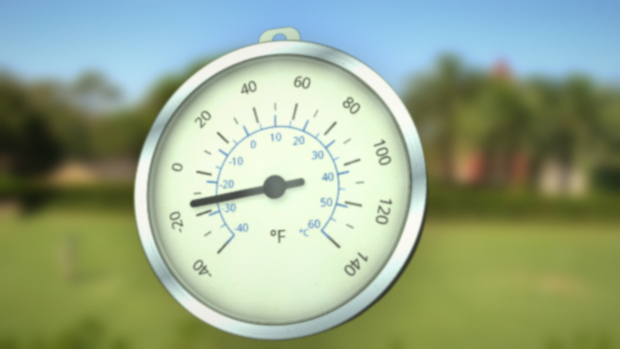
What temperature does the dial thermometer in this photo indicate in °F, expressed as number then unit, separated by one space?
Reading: -15 °F
